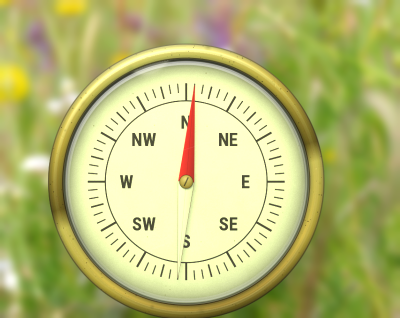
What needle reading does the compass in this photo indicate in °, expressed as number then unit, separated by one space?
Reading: 5 °
